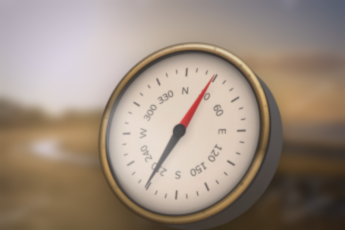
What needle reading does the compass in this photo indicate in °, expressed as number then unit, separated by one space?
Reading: 30 °
